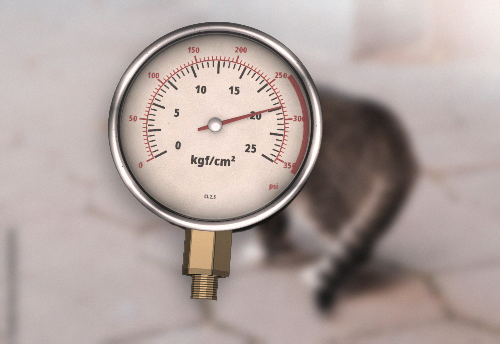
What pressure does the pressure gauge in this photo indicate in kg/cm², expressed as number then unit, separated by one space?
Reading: 20 kg/cm²
